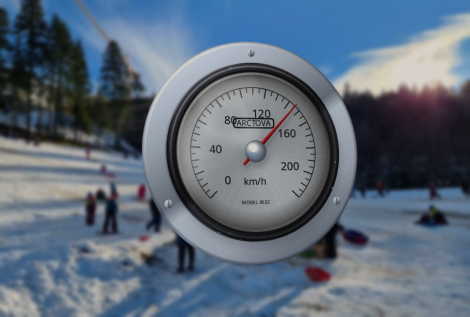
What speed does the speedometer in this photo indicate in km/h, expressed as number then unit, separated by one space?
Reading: 145 km/h
